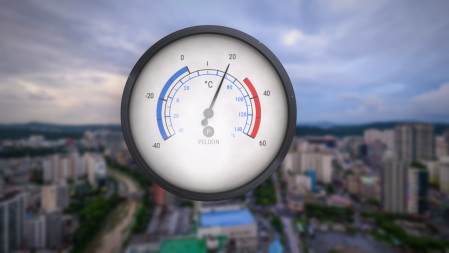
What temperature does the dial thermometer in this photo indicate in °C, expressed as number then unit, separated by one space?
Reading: 20 °C
